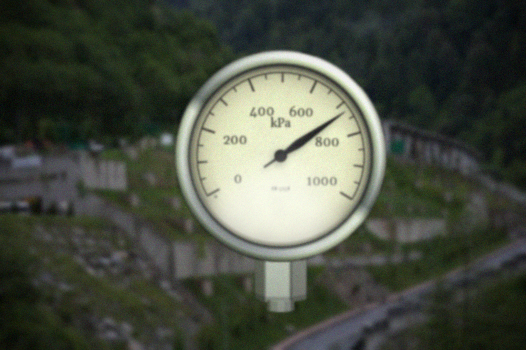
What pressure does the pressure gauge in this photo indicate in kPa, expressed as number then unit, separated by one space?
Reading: 725 kPa
